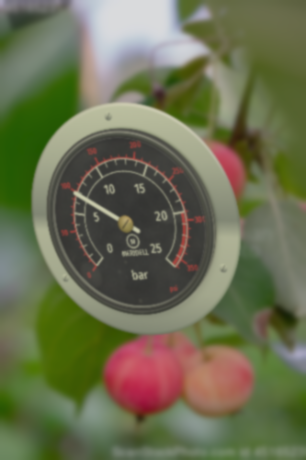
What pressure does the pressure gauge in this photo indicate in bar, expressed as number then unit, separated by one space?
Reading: 7 bar
